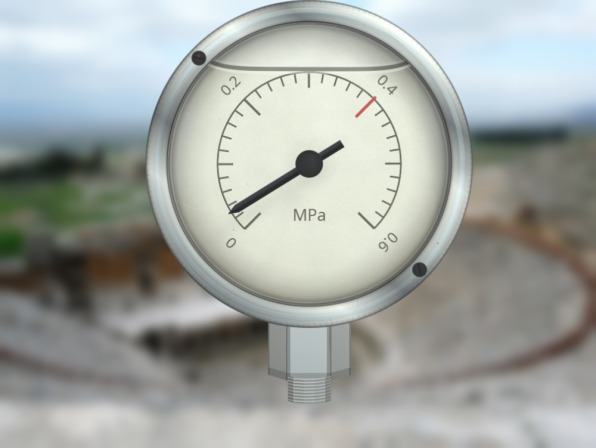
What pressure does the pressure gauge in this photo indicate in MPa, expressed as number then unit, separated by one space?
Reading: 0.03 MPa
